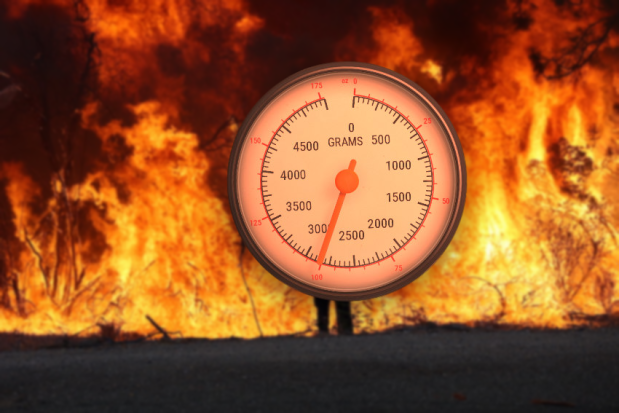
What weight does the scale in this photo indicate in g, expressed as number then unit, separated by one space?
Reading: 2850 g
